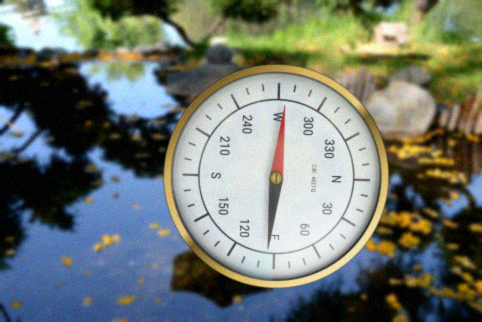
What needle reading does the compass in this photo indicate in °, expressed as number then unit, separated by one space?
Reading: 275 °
